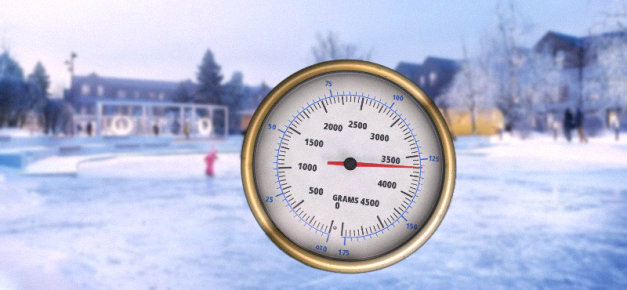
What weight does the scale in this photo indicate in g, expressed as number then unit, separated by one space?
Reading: 3650 g
